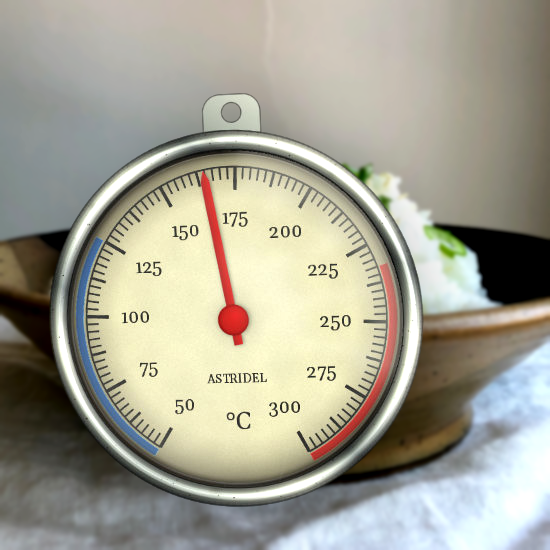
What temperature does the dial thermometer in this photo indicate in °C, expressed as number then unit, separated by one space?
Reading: 165 °C
